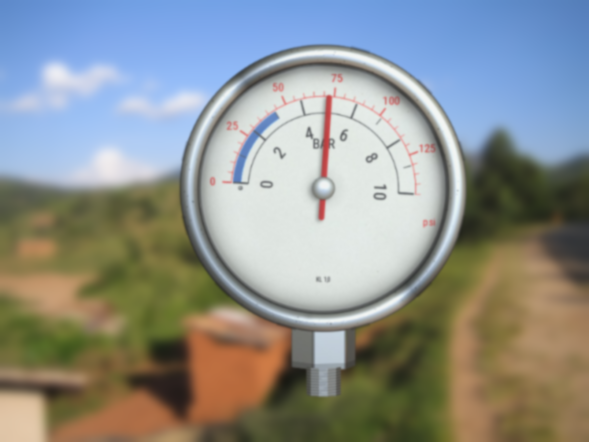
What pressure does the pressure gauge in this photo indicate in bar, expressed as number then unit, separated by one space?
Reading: 5 bar
